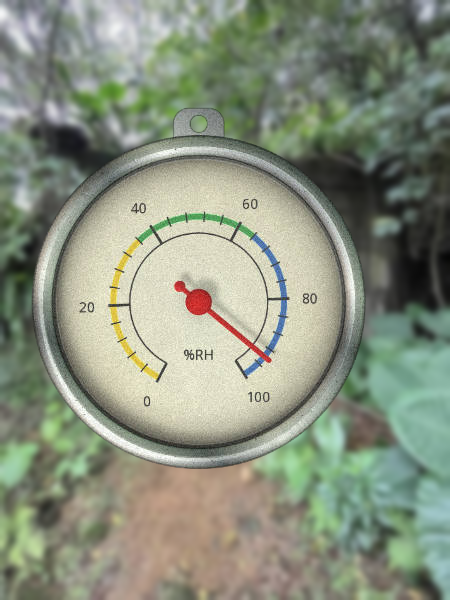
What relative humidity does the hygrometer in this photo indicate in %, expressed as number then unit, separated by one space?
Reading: 94 %
